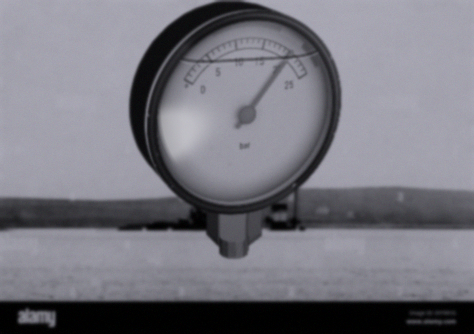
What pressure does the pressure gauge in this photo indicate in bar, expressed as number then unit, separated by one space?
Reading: 20 bar
